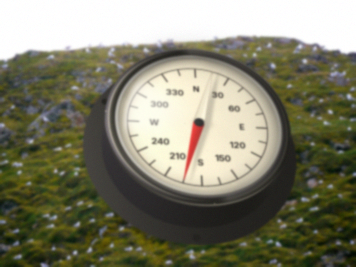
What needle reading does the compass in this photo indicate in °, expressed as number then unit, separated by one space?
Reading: 195 °
